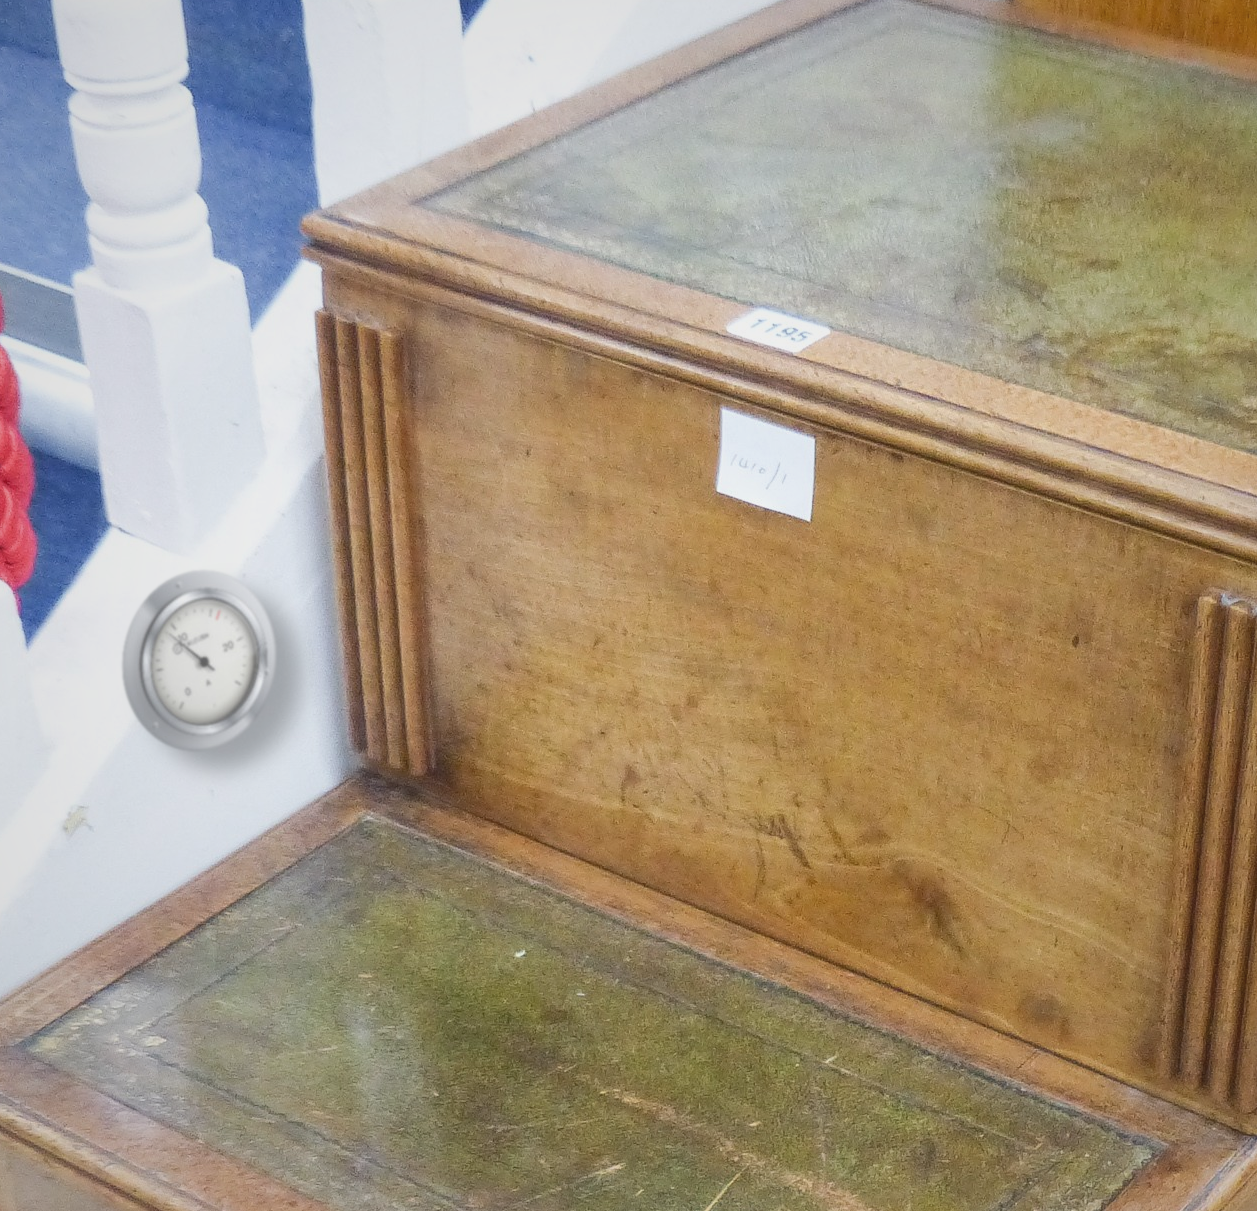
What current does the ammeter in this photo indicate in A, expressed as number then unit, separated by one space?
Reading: 9 A
